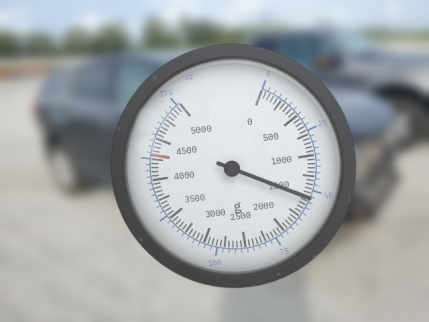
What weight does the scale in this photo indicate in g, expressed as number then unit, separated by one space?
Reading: 1500 g
